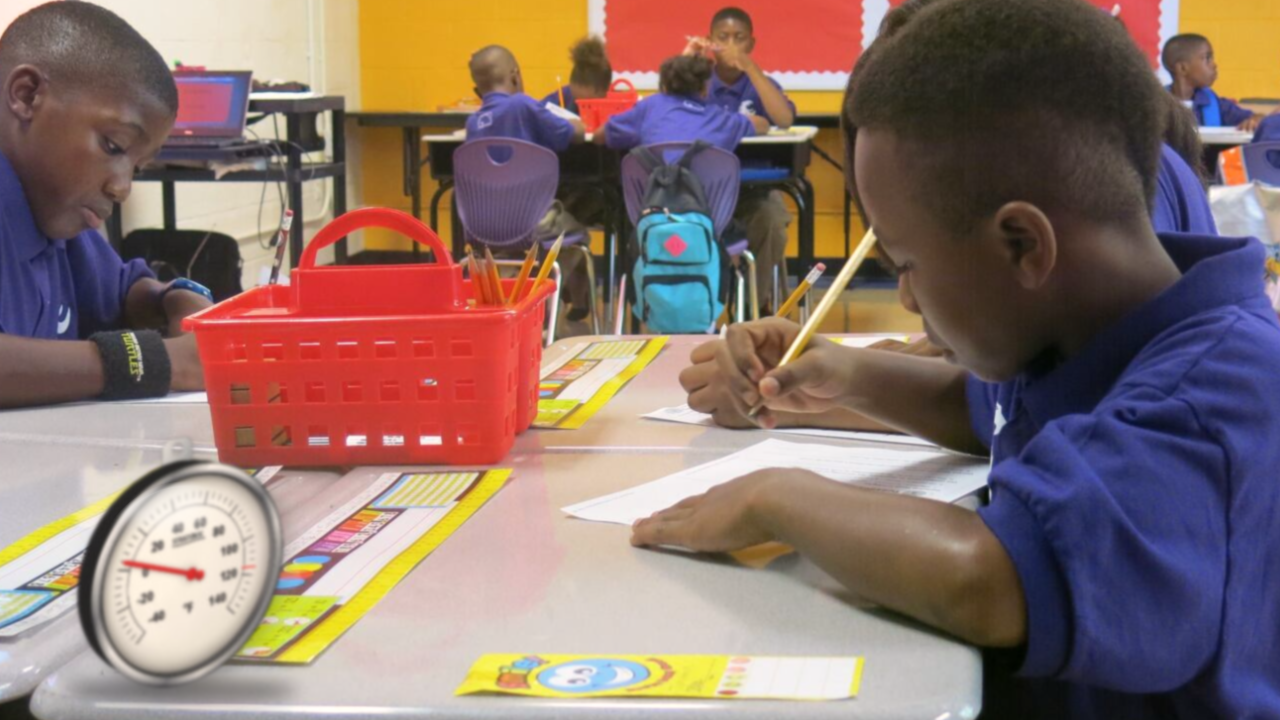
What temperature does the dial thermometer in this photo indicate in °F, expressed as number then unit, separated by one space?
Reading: 4 °F
